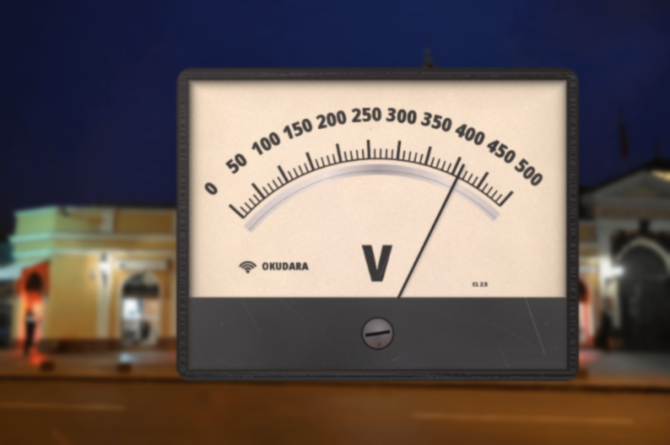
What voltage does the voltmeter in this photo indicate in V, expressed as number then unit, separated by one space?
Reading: 410 V
